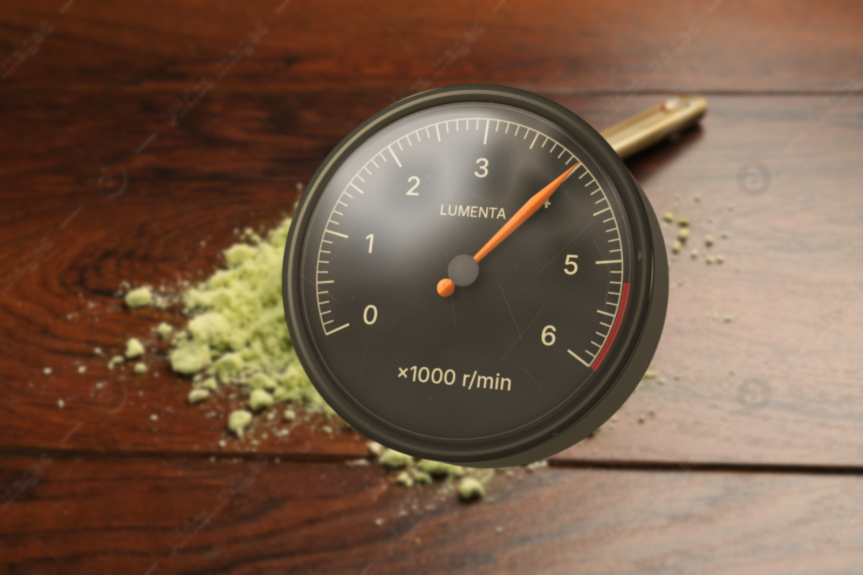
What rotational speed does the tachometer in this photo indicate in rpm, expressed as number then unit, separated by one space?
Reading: 4000 rpm
